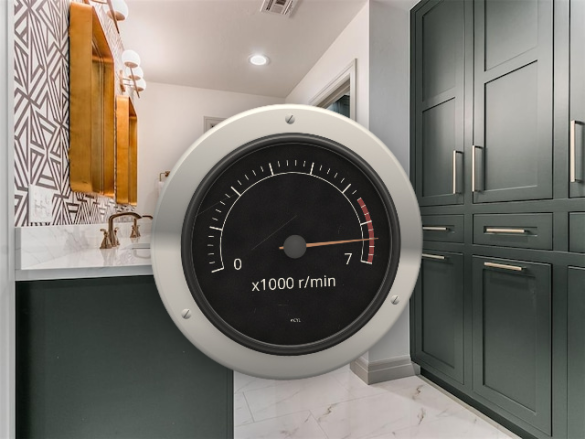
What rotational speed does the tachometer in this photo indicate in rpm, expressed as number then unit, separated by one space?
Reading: 6400 rpm
